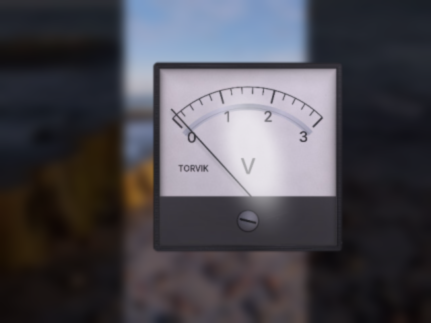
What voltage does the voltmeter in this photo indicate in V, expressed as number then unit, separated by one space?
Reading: 0.1 V
